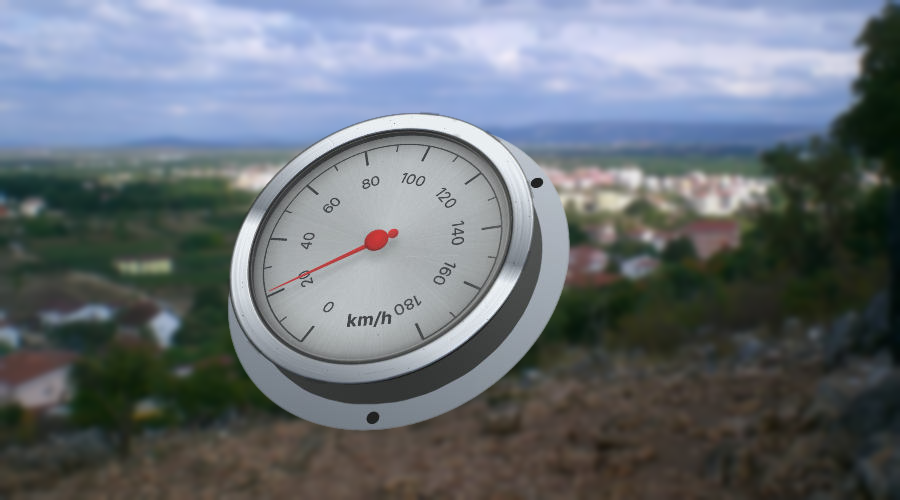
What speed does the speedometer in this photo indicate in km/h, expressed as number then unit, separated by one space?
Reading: 20 km/h
